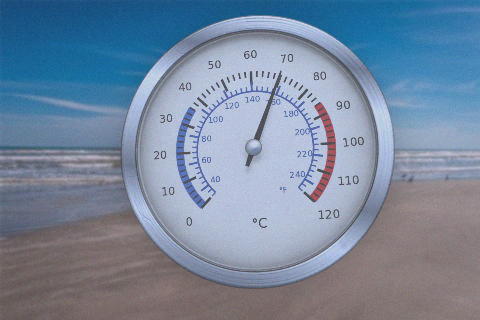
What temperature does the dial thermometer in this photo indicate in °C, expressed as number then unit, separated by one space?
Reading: 70 °C
